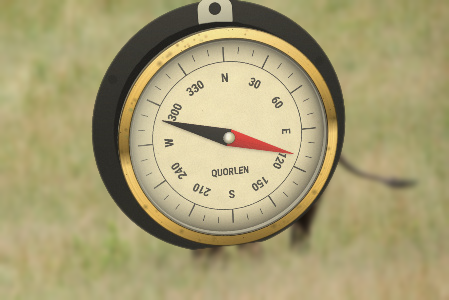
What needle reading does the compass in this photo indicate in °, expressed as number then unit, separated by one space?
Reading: 110 °
